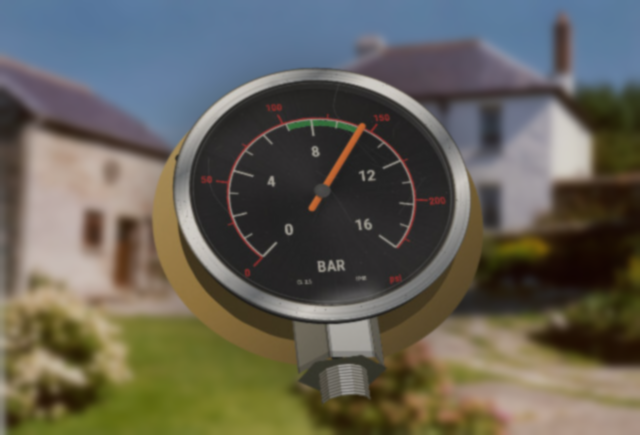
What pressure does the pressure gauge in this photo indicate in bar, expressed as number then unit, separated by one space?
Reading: 10 bar
